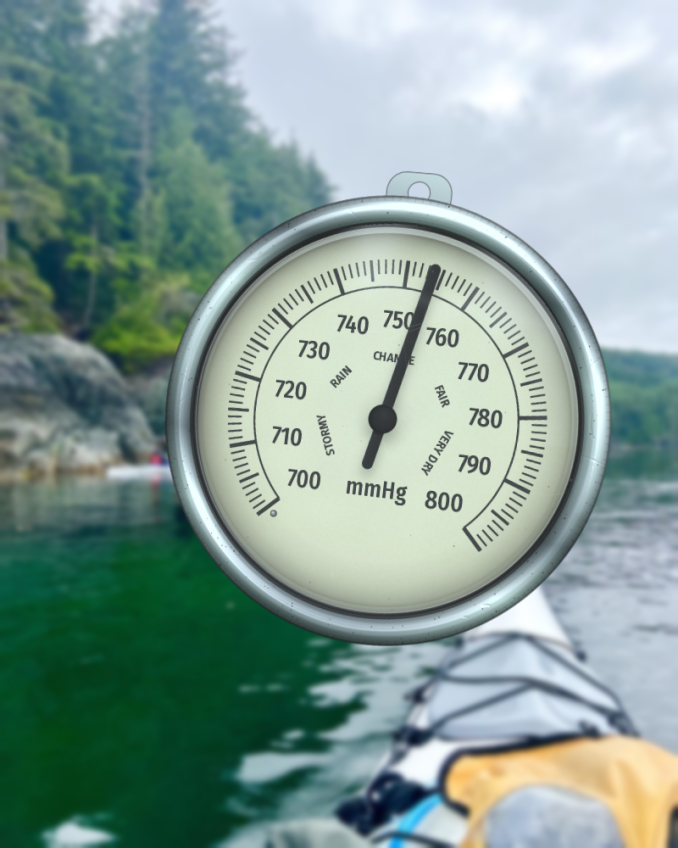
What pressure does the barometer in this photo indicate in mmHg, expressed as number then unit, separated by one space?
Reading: 754 mmHg
